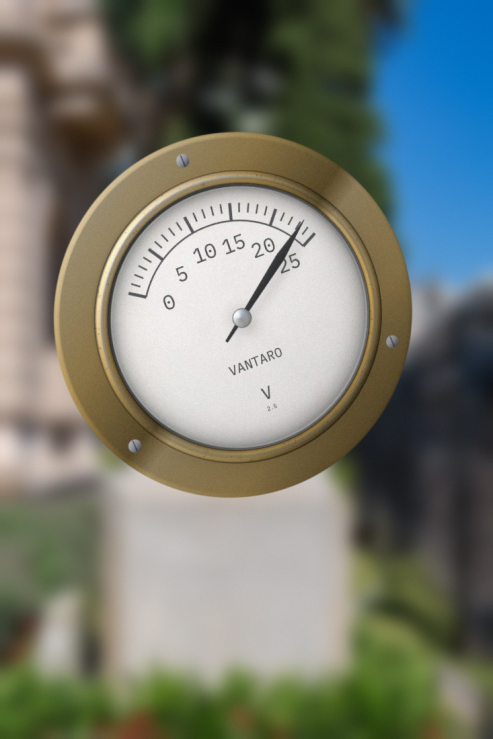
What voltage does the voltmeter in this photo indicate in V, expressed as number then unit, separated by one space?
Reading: 23 V
